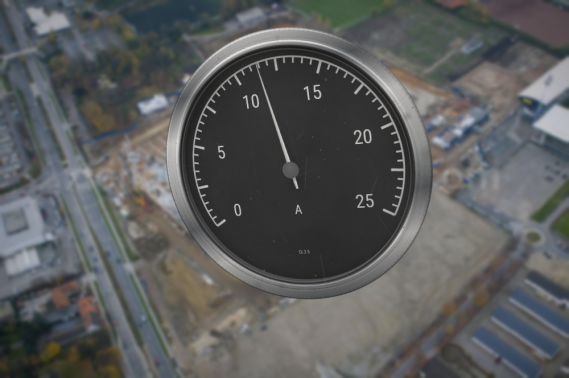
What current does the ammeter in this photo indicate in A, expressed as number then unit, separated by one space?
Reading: 11.5 A
